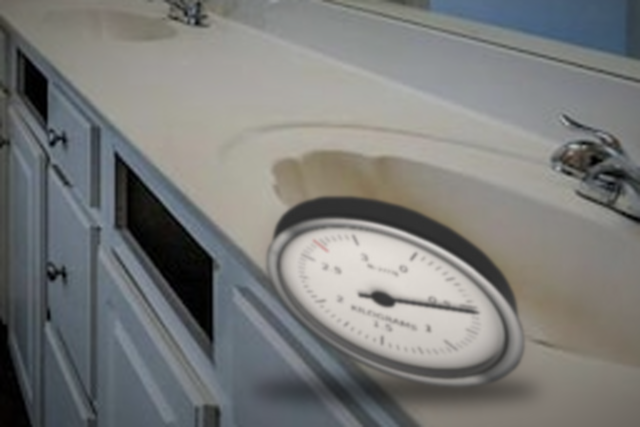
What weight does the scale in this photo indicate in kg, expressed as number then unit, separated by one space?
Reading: 0.5 kg
